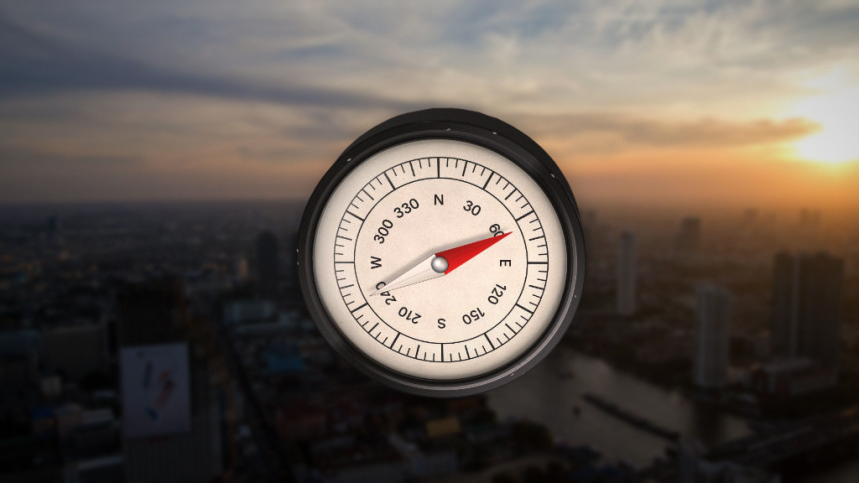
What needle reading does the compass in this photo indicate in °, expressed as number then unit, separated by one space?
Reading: 65 °
